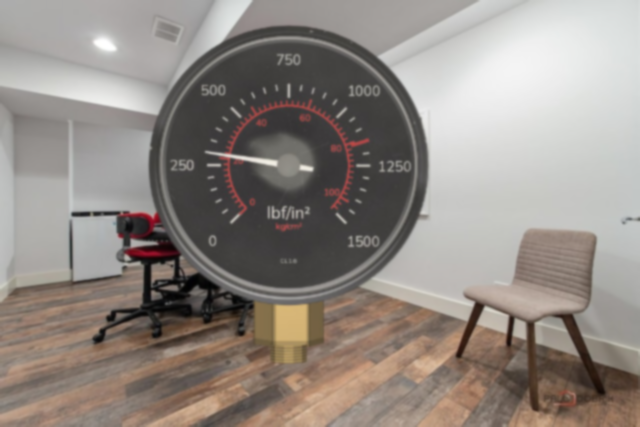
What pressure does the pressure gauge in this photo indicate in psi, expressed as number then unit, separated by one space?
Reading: 300 psi
